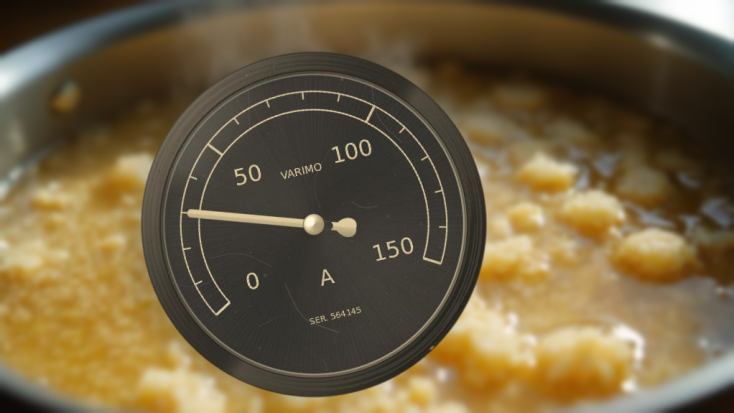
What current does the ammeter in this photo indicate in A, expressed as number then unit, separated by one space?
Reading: 30 A
